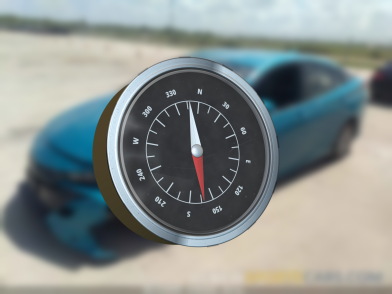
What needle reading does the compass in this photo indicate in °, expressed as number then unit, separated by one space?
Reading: 165 °
